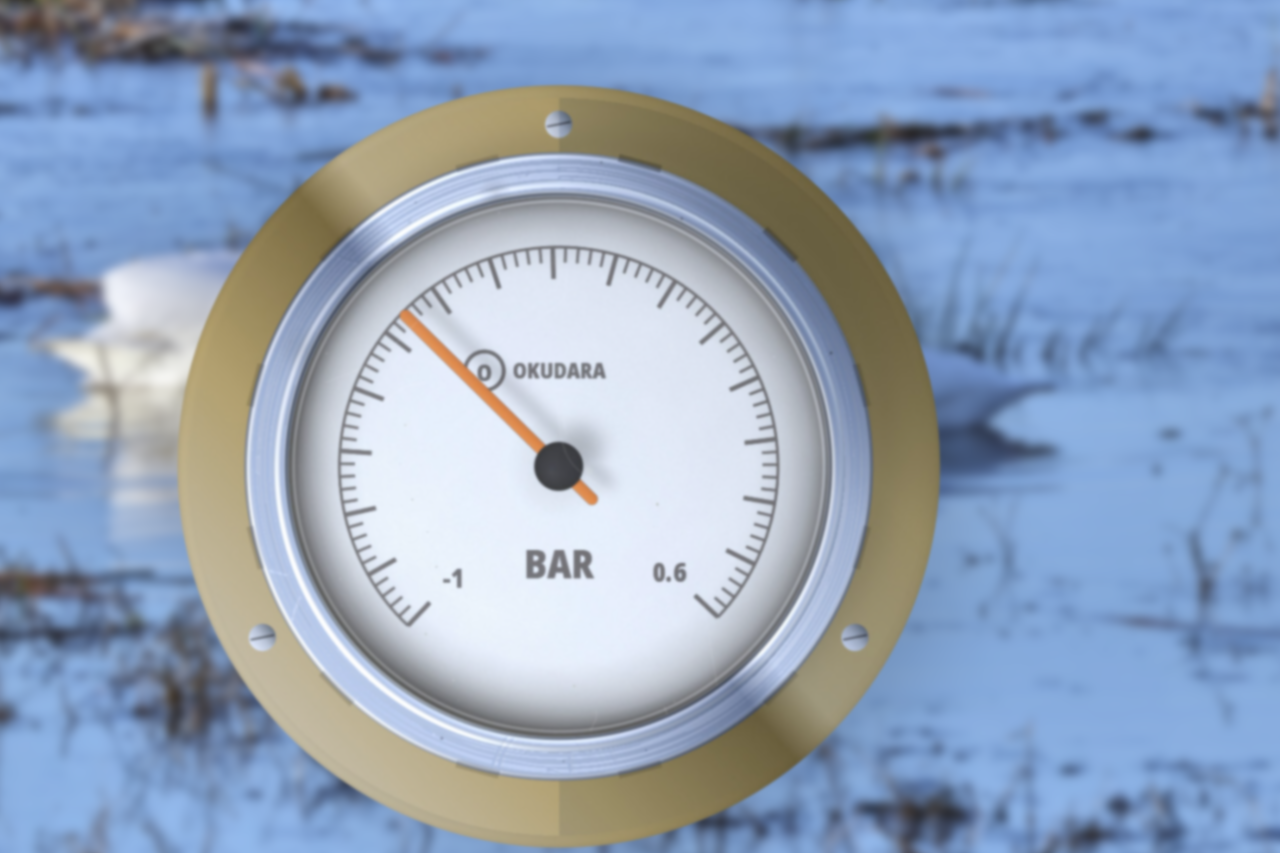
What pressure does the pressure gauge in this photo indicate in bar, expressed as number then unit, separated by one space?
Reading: -0.46 bar
